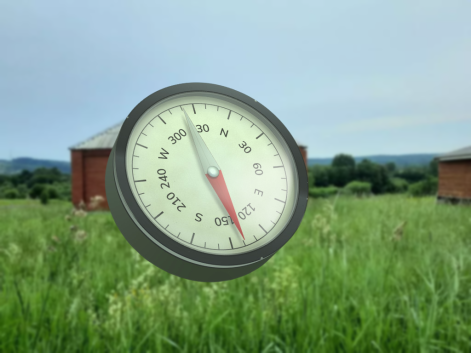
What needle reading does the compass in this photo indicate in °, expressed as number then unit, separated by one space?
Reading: 140 °
